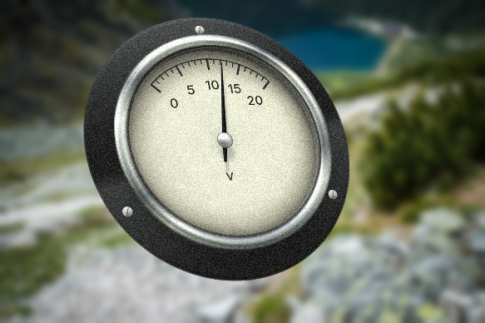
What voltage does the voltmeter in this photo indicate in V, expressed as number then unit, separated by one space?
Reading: 12 V
